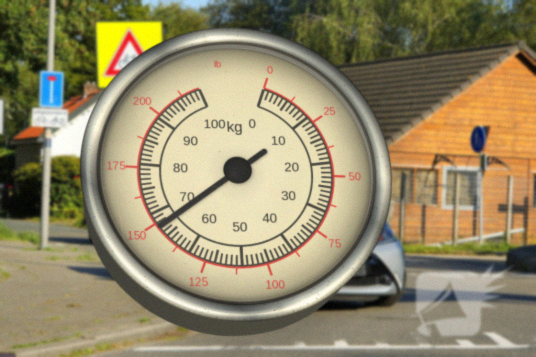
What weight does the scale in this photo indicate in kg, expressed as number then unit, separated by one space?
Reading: 67 kg
